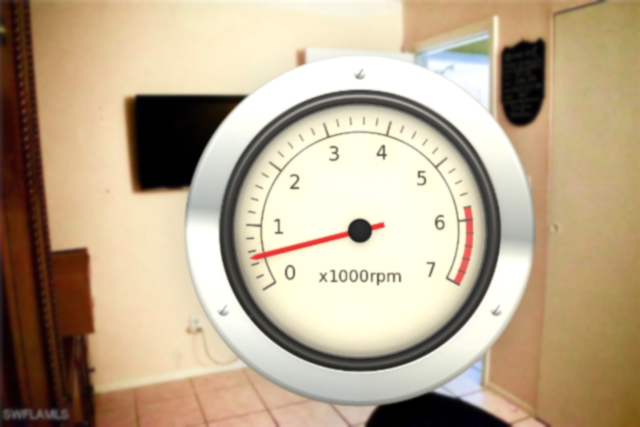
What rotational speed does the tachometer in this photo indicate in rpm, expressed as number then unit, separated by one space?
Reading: 500 rpm
